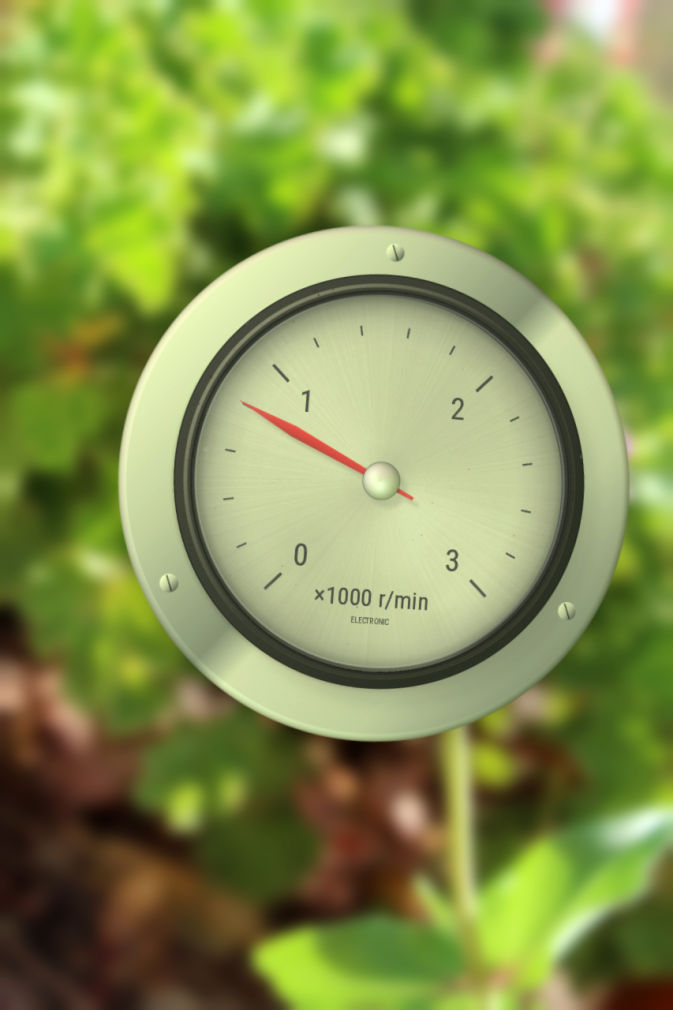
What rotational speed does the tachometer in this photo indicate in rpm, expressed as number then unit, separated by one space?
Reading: 800 rpm
